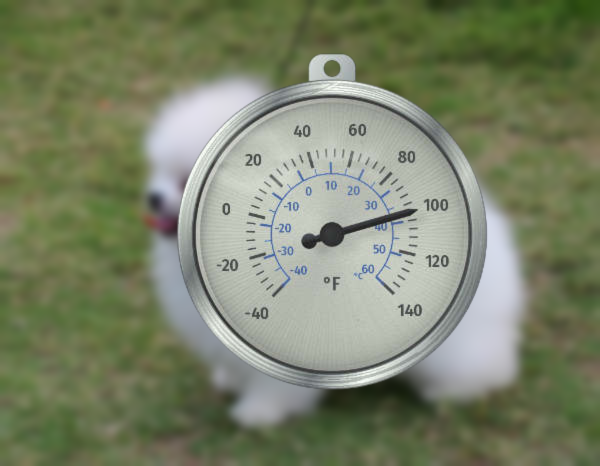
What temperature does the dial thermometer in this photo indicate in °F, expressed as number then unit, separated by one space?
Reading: 100 °F
